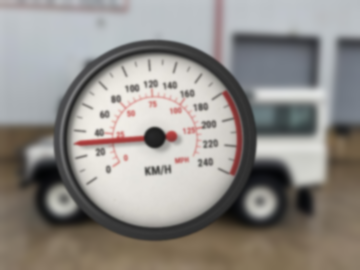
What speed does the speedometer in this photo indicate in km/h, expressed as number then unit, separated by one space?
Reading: 30 km/h
